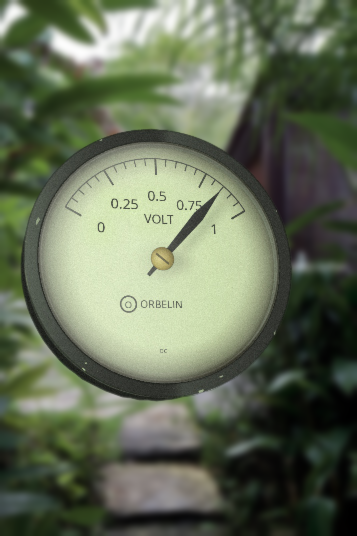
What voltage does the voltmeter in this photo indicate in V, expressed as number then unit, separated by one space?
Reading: 0.85 V
